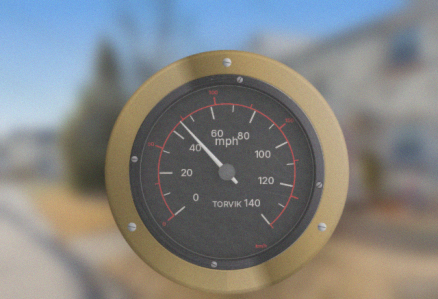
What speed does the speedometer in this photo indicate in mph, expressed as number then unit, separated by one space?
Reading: 45 mph
